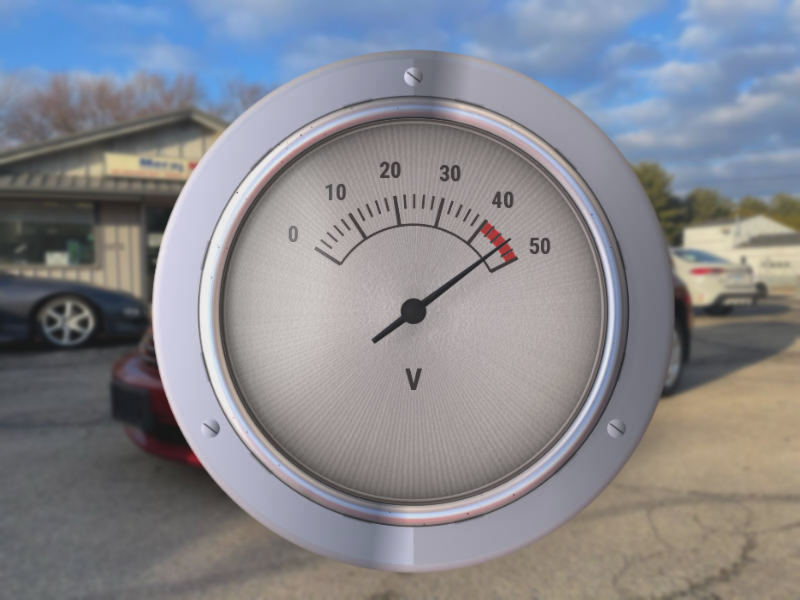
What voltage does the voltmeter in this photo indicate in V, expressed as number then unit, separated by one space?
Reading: 46 V
